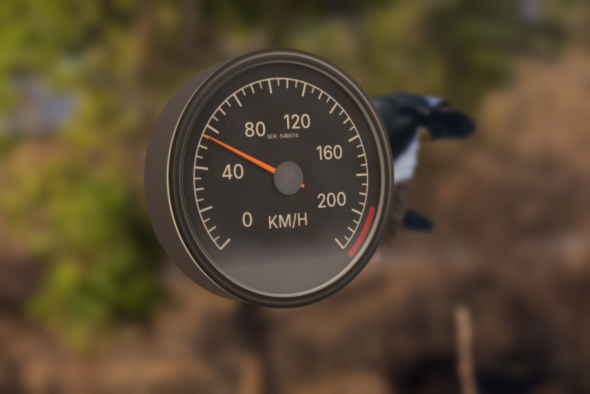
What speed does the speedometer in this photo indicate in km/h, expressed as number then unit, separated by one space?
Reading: 55 km/h
